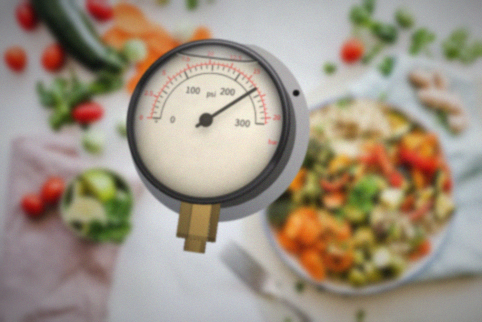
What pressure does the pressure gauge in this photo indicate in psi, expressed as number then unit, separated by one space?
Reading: 240 psi
